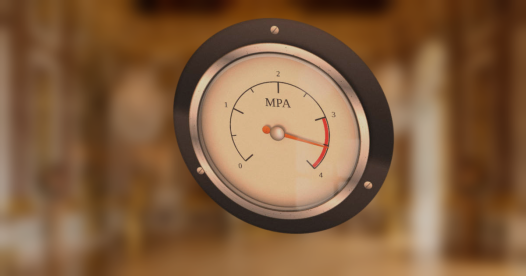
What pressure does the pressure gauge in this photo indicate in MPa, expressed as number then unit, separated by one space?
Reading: 3.5 MPa
